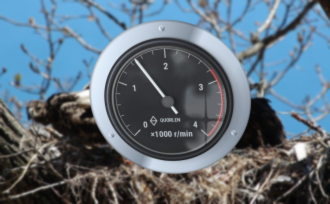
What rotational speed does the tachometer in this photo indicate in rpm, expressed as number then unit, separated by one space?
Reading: 1500 rpm
